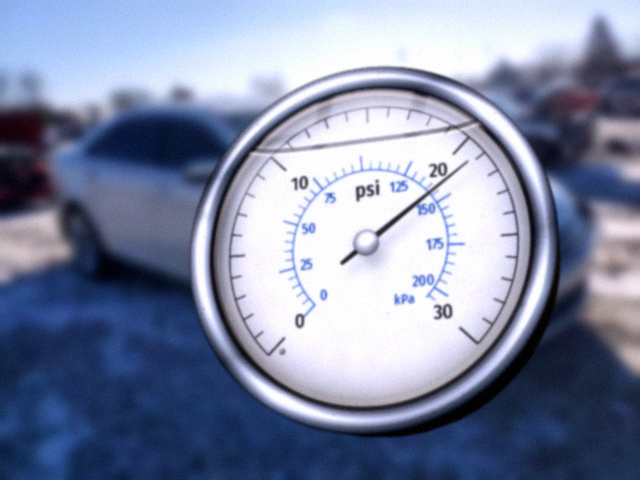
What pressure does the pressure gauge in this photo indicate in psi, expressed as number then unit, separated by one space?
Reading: 21 psi
